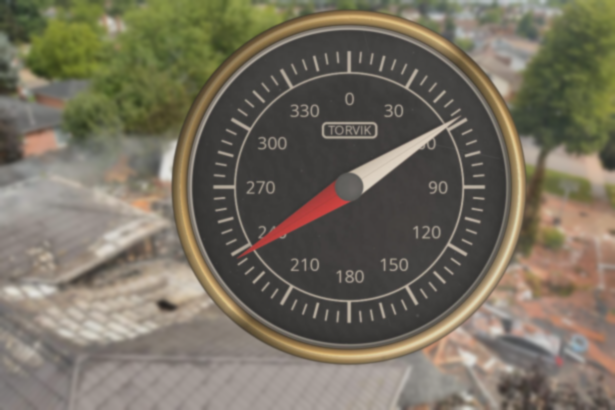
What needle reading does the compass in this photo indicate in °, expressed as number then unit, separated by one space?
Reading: 237.5 °
